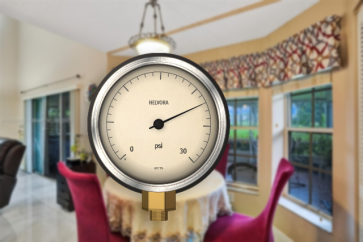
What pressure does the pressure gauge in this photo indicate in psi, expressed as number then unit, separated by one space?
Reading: 22 psi
